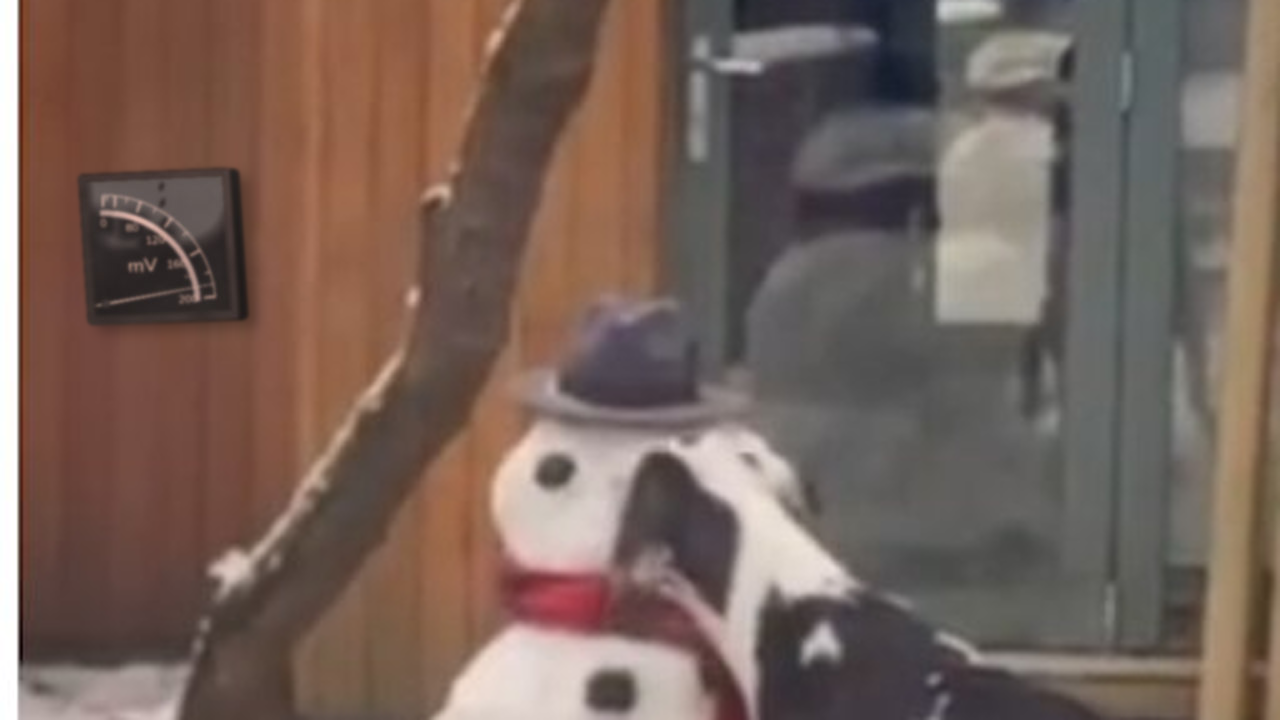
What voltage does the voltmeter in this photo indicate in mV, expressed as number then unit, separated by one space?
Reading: 190 mV
